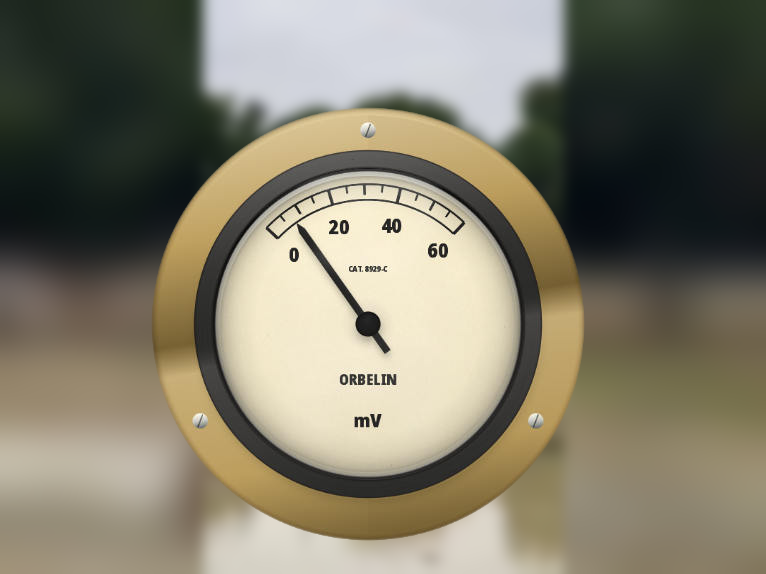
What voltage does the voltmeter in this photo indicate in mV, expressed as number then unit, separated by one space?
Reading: 7.5 mV
